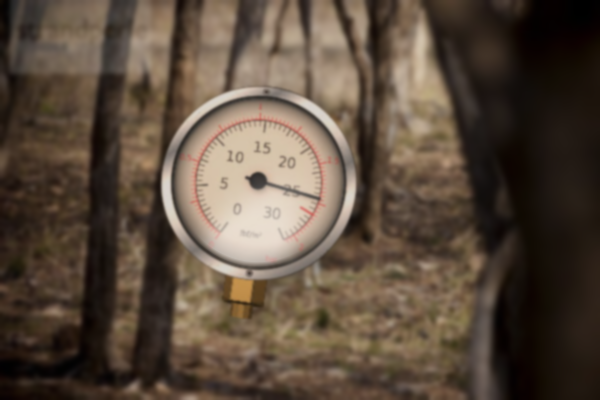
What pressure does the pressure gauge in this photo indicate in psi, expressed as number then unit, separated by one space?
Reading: 25 psi
